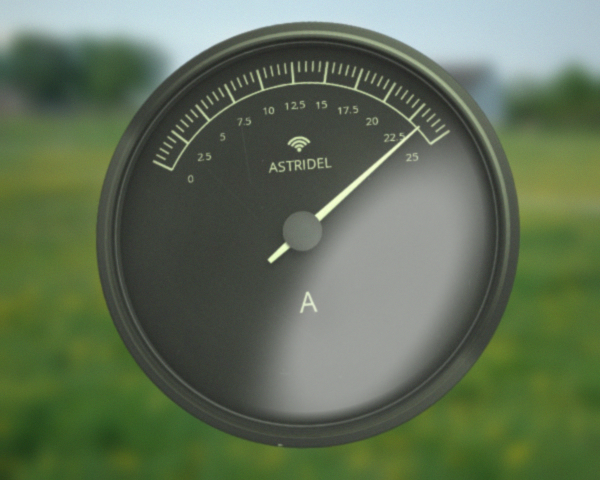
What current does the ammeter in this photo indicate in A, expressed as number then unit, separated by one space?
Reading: 23.5 A
